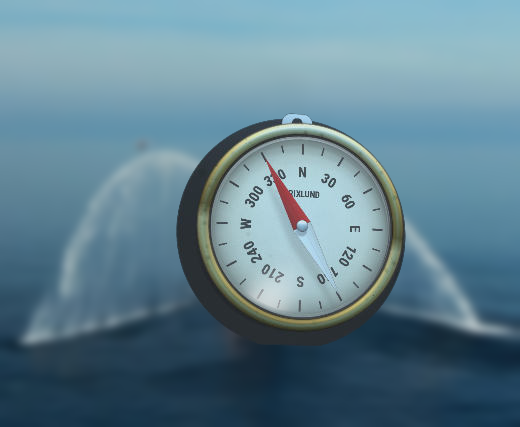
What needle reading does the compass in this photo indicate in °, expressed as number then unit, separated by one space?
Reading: 330 °
